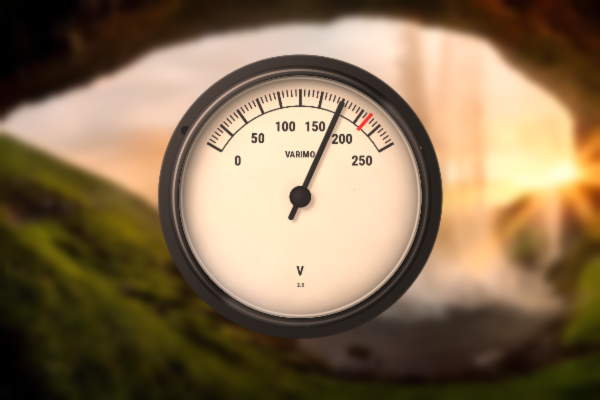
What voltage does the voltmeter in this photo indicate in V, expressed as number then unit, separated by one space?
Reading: 175 V
